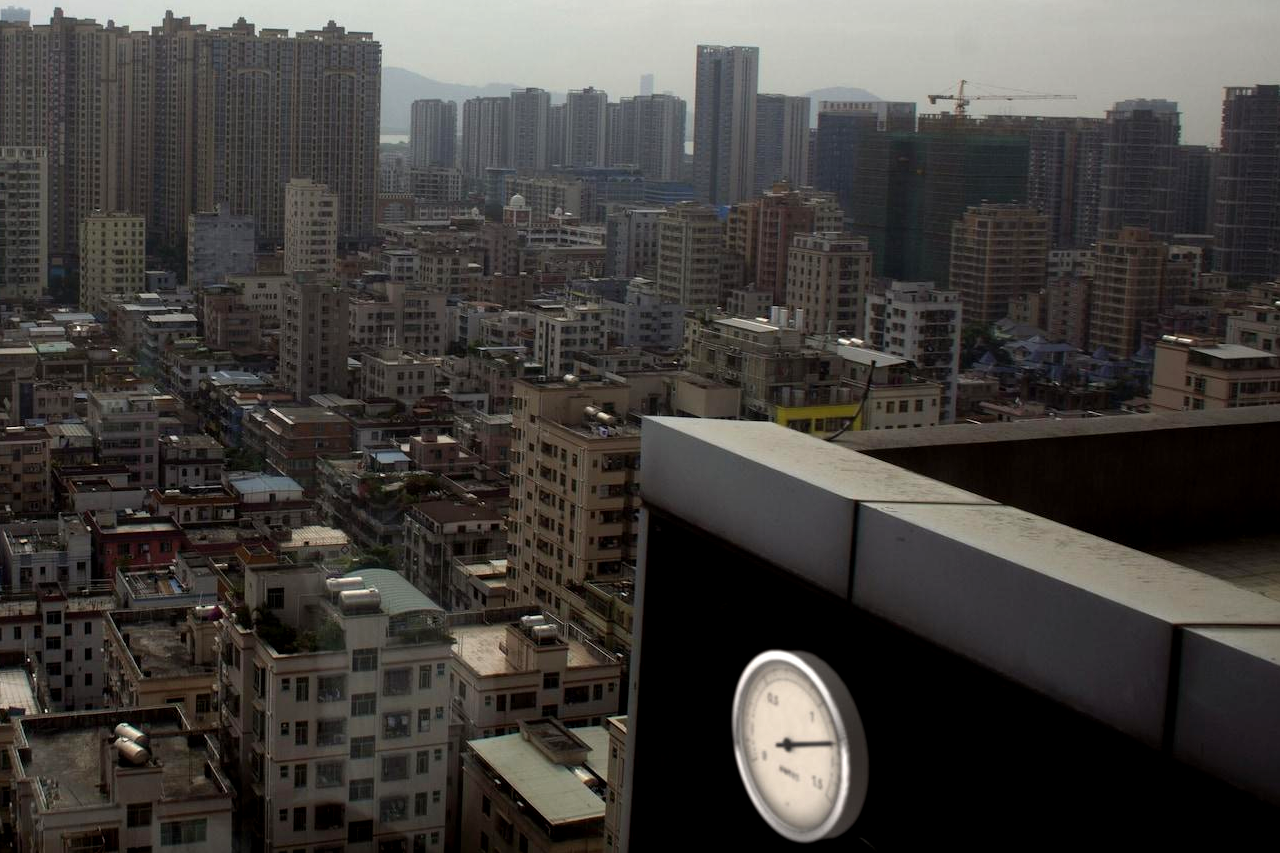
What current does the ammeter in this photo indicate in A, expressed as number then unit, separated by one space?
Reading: 1.2 A
